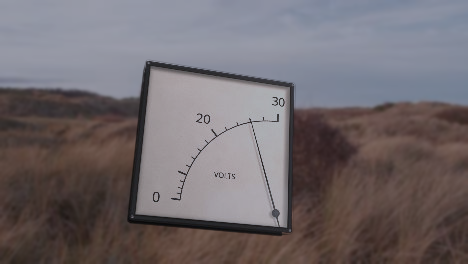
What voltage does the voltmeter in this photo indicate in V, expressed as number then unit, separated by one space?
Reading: 26 V
